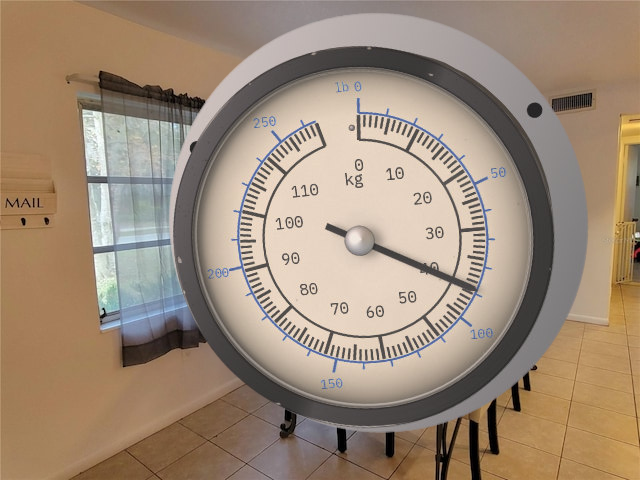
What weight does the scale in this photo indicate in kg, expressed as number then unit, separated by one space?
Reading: 40 kg
